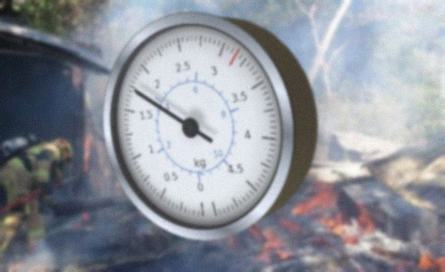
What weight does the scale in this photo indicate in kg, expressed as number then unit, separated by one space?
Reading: 1.75 kg
